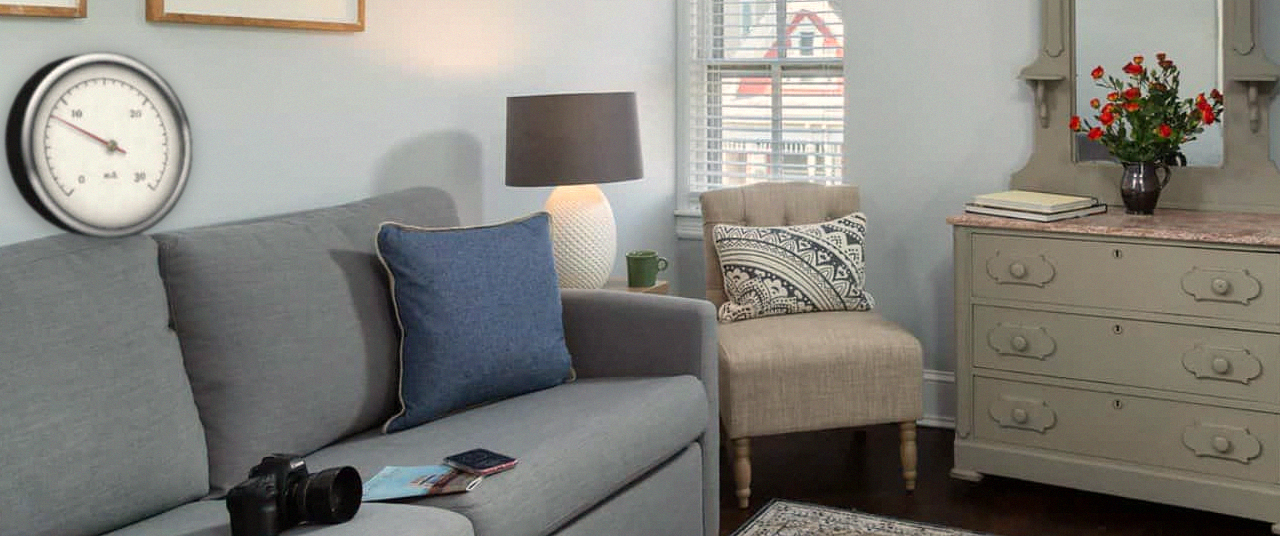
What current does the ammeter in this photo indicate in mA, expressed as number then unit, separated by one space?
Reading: 8 mA
